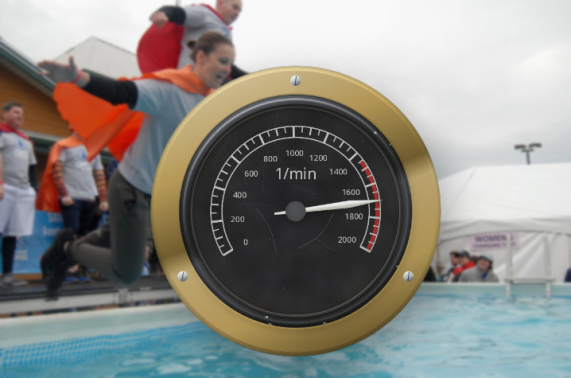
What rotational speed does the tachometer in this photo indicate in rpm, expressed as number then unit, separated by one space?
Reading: 1700 rpm
